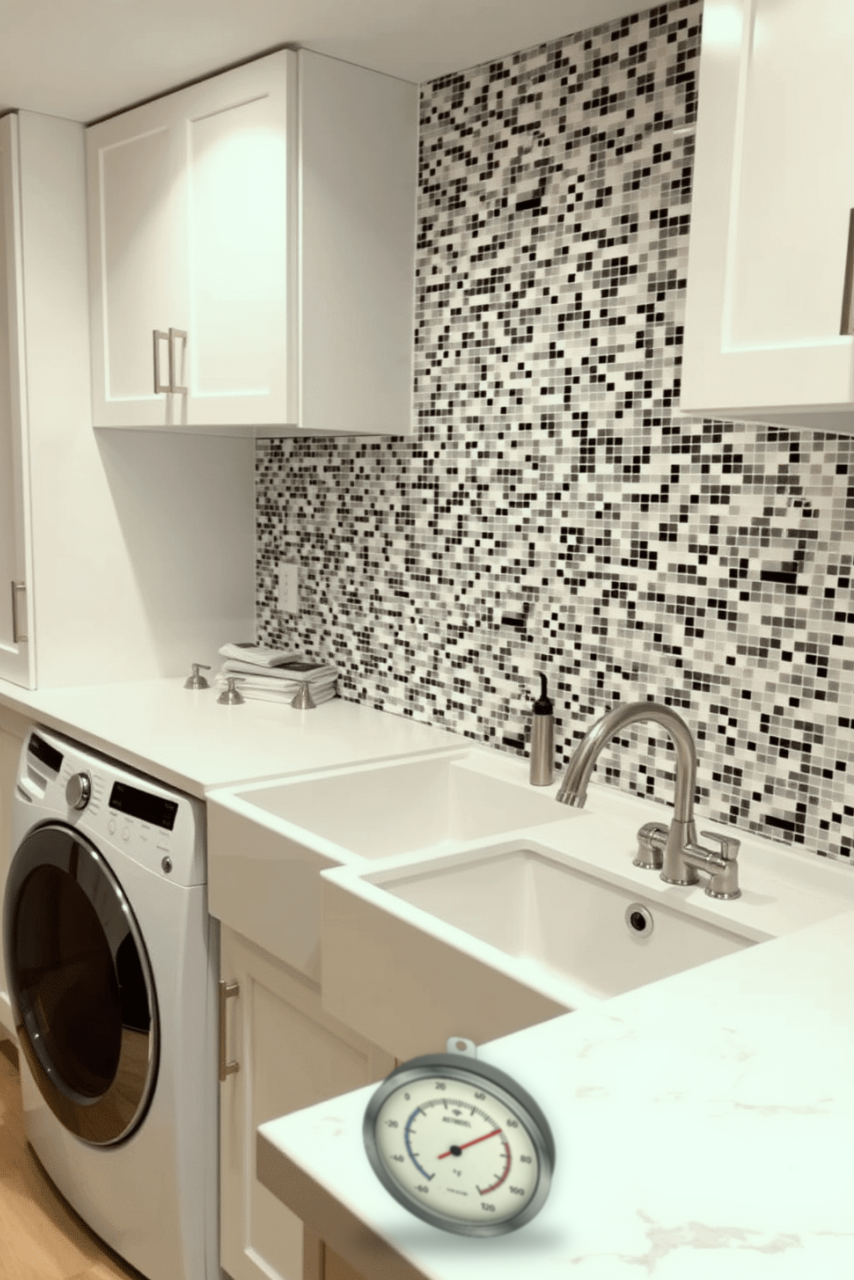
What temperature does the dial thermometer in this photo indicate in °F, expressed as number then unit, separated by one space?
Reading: 60 °F
